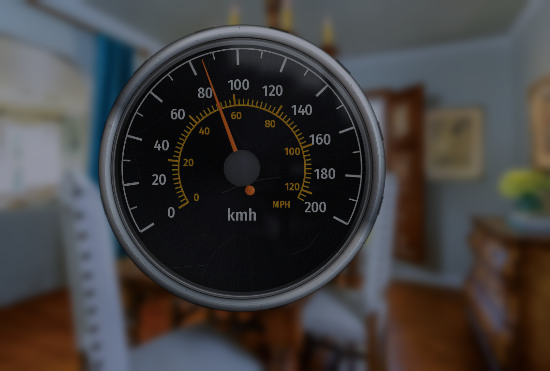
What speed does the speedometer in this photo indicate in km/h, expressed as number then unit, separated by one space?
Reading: 85 km/h
